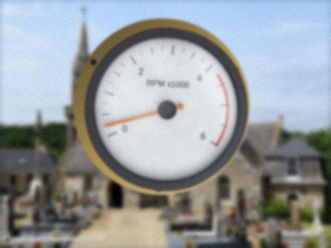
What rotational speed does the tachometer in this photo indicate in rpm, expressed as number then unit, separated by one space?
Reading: 250 rpm
